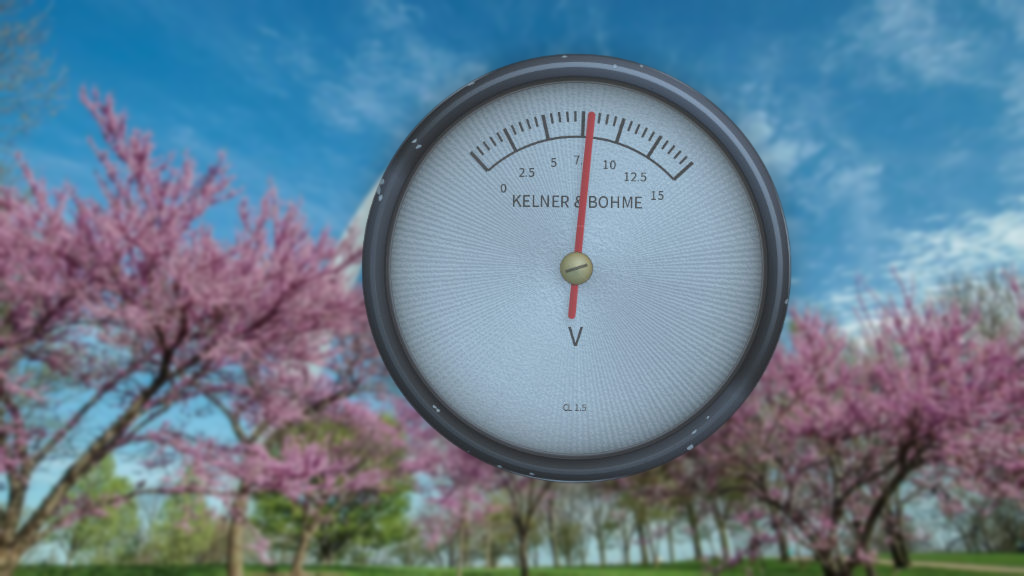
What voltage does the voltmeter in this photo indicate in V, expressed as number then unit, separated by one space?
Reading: 8 V
